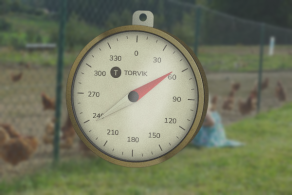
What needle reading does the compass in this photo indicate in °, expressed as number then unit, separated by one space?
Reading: 55 °
